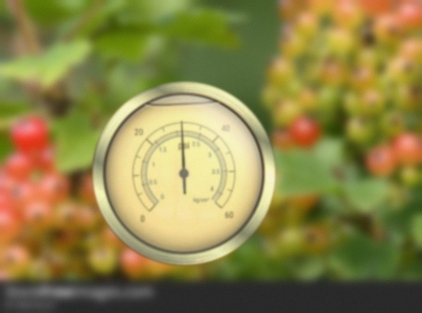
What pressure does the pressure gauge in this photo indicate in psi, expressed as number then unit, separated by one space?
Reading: 30 psi
